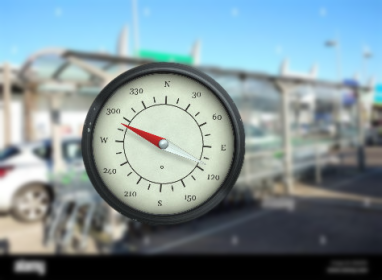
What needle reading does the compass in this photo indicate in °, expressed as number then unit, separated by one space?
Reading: 292.5 °
